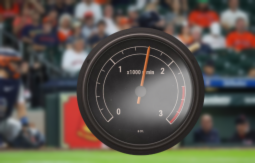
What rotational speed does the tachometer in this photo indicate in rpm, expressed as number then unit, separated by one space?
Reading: 1600 rpm
